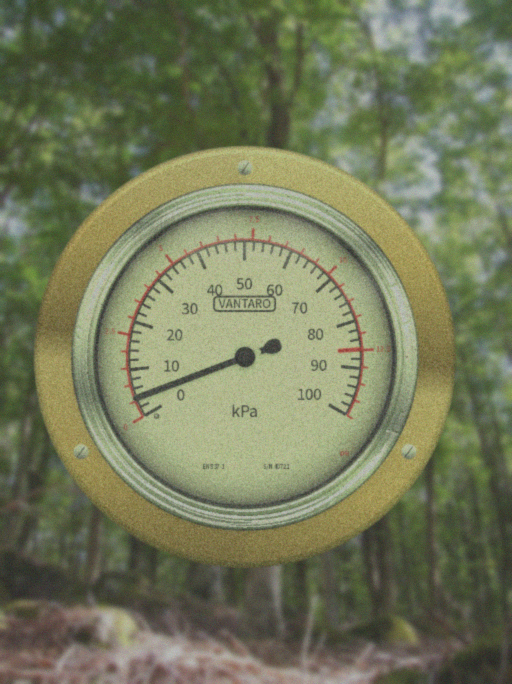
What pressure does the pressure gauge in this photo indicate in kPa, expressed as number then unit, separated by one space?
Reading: 4 kPa
